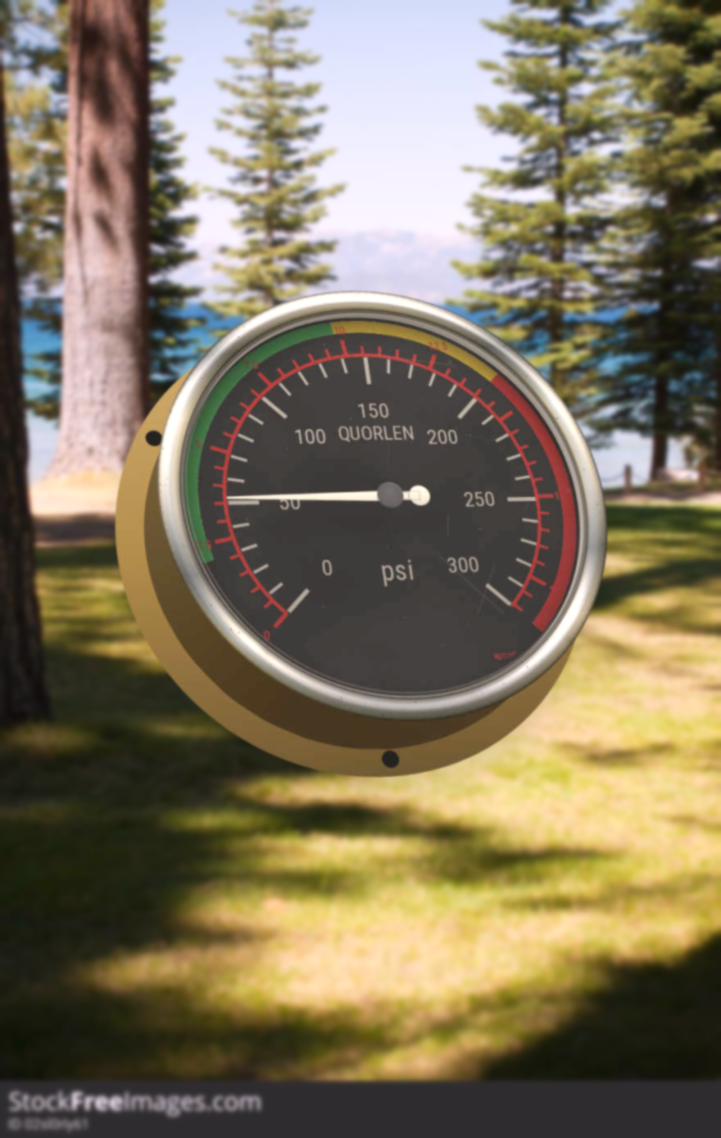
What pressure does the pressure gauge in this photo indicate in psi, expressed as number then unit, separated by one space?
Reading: 50 psi
